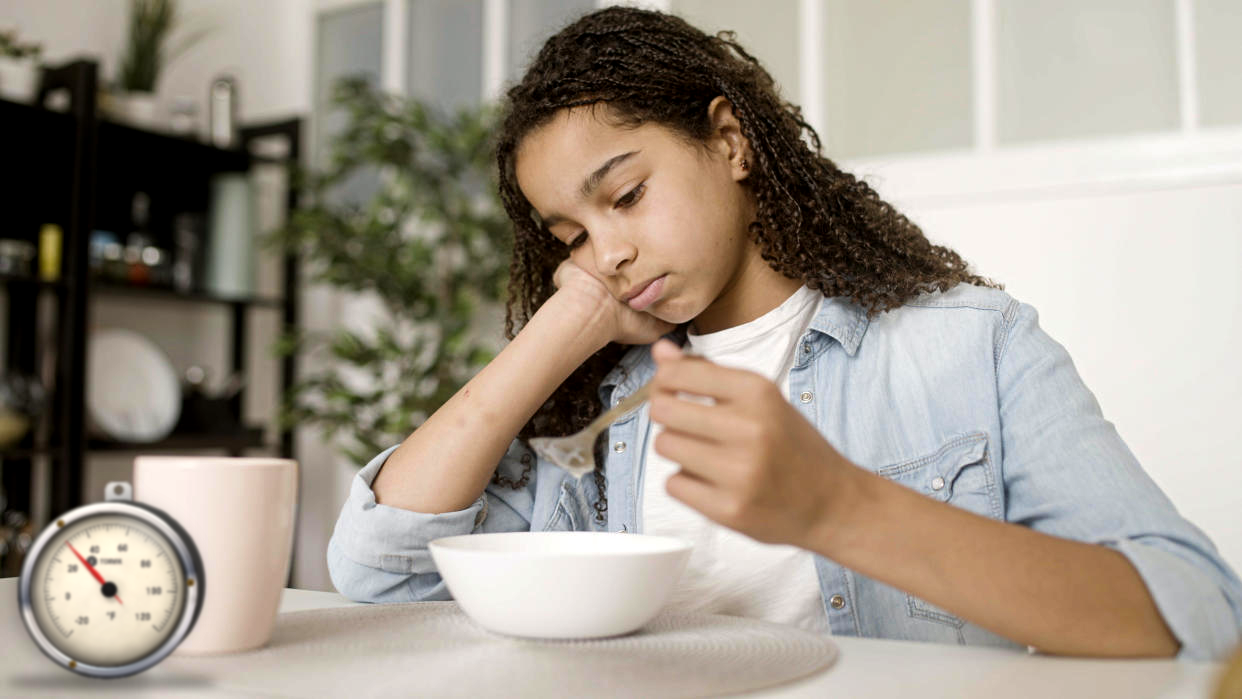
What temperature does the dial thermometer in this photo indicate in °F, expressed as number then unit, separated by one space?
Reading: 30 °F
